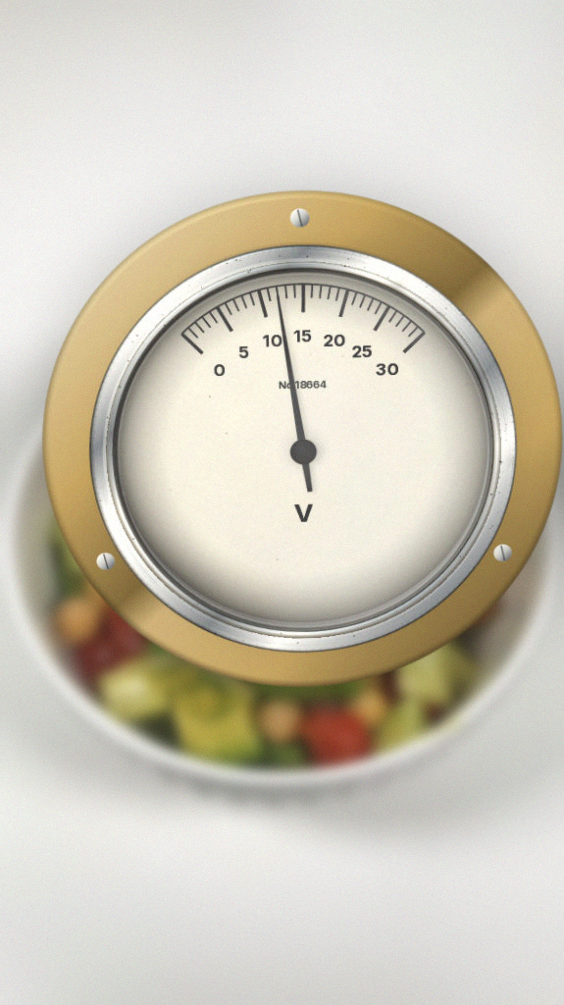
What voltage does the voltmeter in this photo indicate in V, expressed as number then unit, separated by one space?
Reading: 12 V
